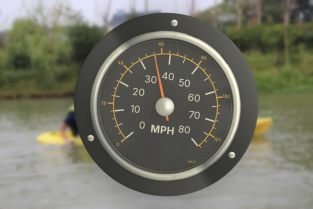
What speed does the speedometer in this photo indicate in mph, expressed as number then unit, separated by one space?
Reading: 35 mph
